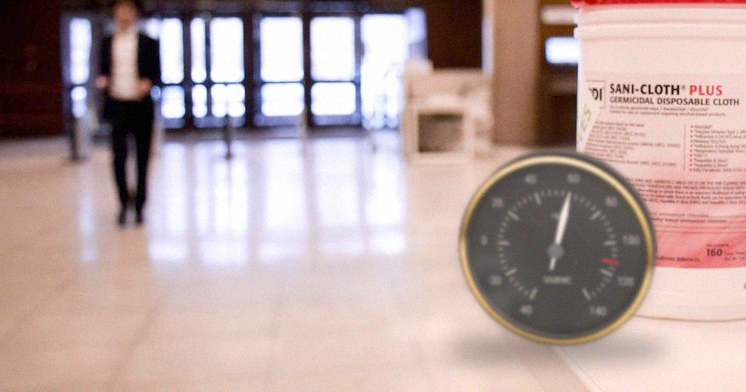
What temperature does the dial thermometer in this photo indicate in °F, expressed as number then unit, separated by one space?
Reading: 60 °F
